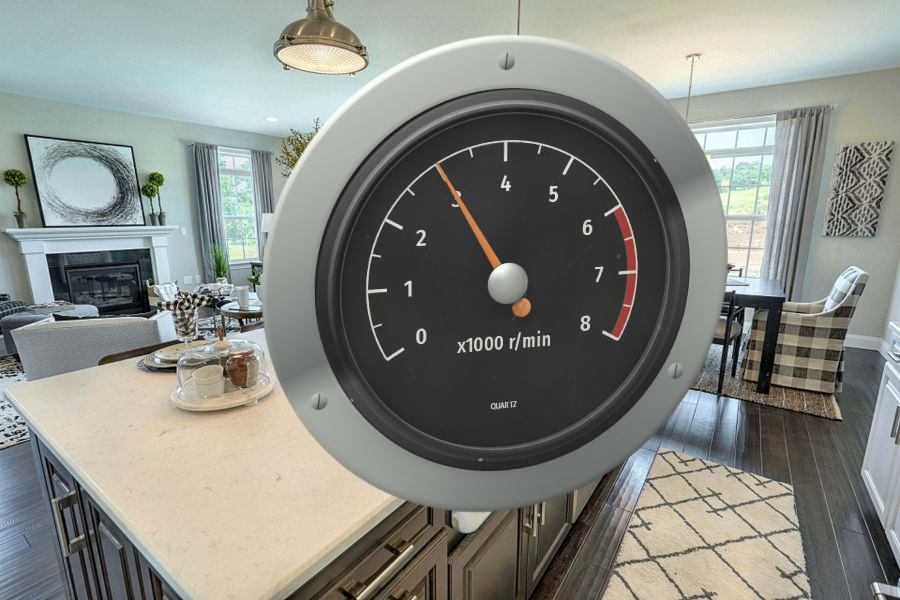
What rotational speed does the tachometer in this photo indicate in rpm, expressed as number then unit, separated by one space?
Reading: 3000 rpm
